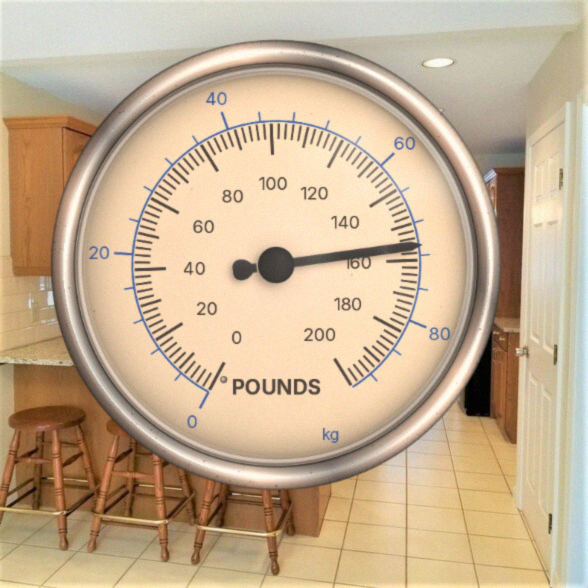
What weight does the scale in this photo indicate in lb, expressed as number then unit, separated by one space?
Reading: 156 lb
